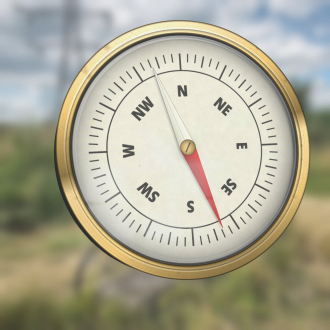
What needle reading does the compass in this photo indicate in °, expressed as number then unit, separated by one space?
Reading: 160 °
